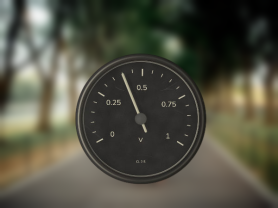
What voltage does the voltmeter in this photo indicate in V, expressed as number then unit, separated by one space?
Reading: 0.4 V
